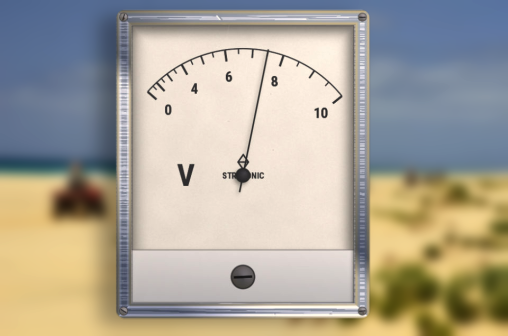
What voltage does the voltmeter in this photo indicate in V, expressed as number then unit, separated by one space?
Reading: 7.5 V
